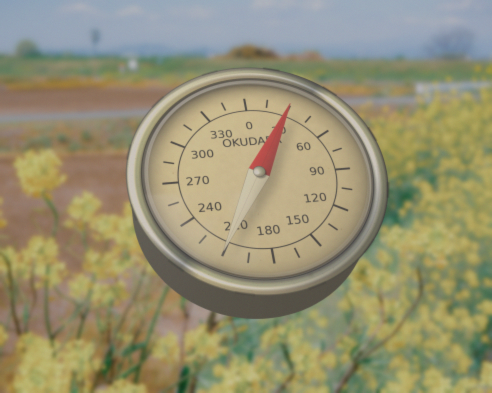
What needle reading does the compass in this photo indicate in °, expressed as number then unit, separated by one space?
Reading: 30 °
